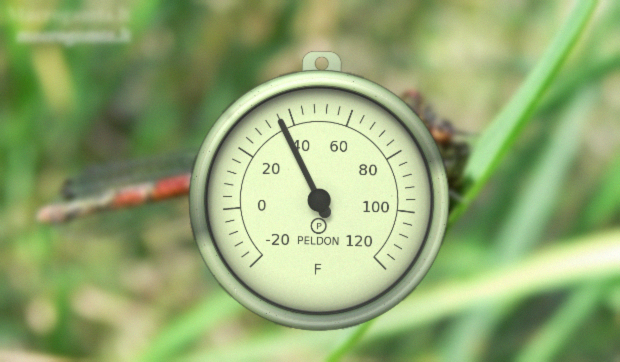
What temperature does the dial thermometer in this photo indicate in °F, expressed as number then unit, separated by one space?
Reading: 36 °F
